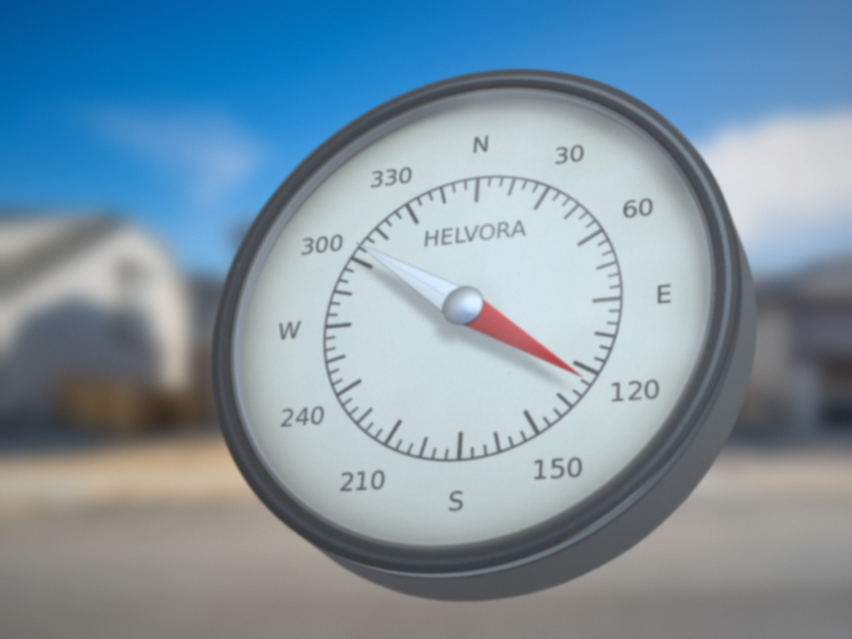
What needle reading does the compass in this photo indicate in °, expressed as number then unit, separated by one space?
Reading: 125 °
